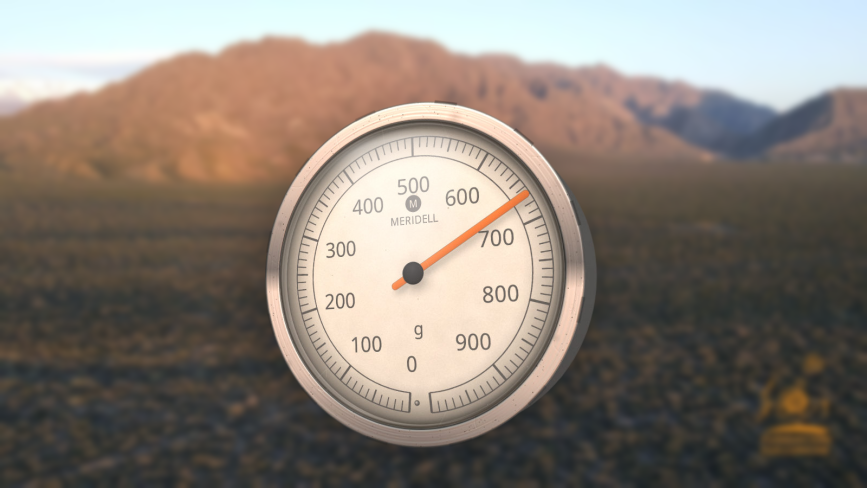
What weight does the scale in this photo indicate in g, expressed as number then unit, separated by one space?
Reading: 670 g
